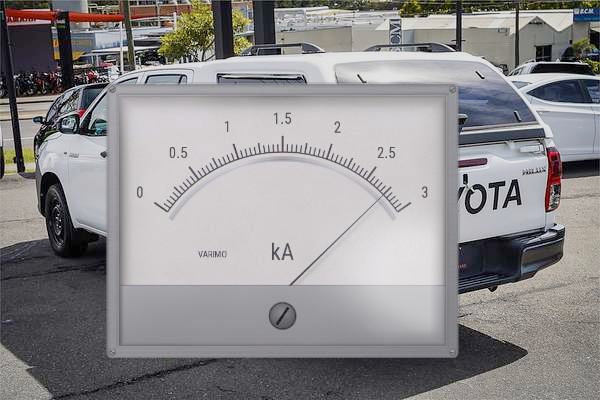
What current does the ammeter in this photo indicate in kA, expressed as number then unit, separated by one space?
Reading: 2.75 kA
